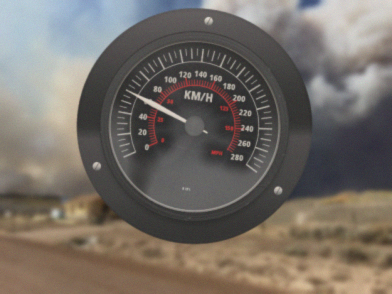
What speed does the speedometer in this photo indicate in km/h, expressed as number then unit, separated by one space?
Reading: 60 km/h
